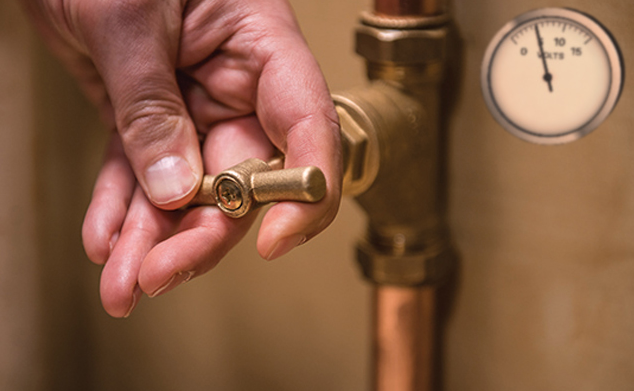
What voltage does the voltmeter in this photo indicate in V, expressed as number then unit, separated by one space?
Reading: 5 V
